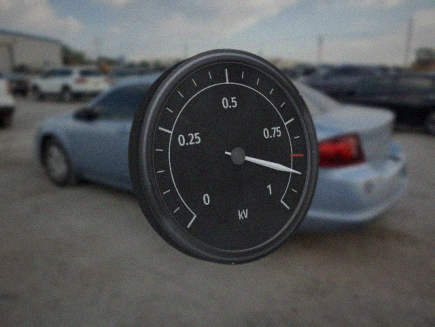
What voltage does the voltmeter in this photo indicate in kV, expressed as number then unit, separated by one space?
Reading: 0.9 kV
